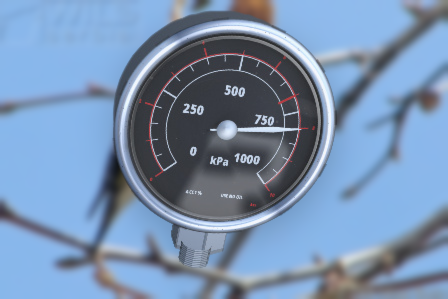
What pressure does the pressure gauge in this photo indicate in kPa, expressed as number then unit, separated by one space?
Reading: 800 kPa
